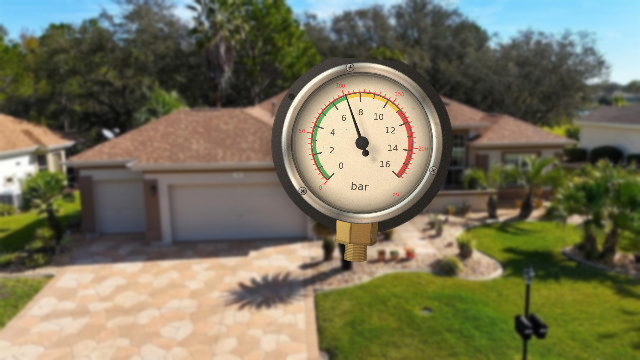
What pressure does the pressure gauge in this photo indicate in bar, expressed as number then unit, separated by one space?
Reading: 7 bar
